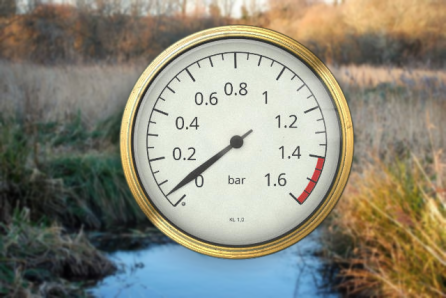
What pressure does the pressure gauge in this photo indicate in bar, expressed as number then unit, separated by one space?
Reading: 0.05 bar
